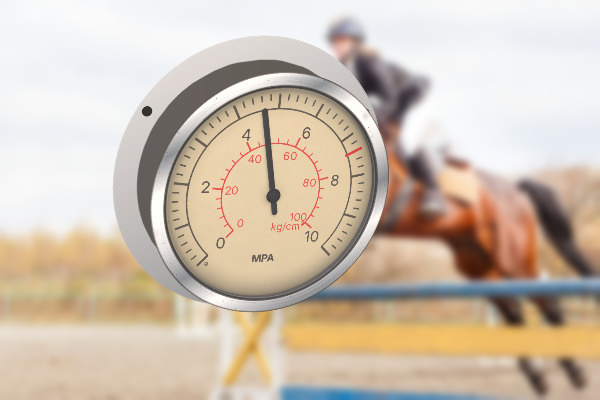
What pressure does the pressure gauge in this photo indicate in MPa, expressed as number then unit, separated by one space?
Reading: 4.6 MPa
